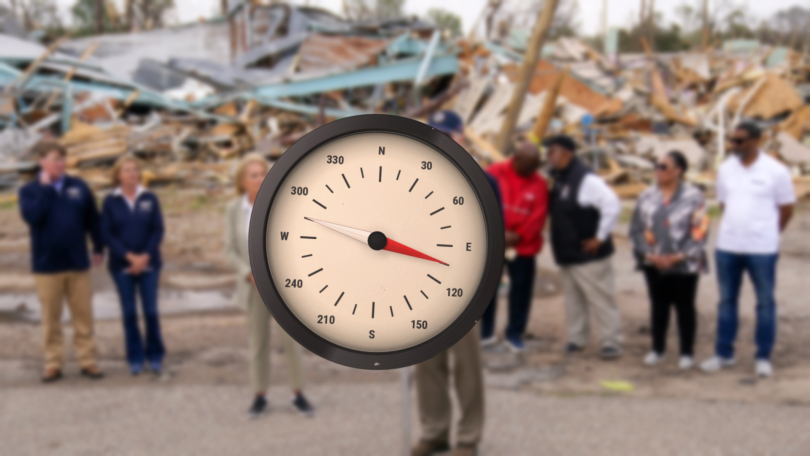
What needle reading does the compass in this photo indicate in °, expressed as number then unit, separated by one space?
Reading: 105 °
